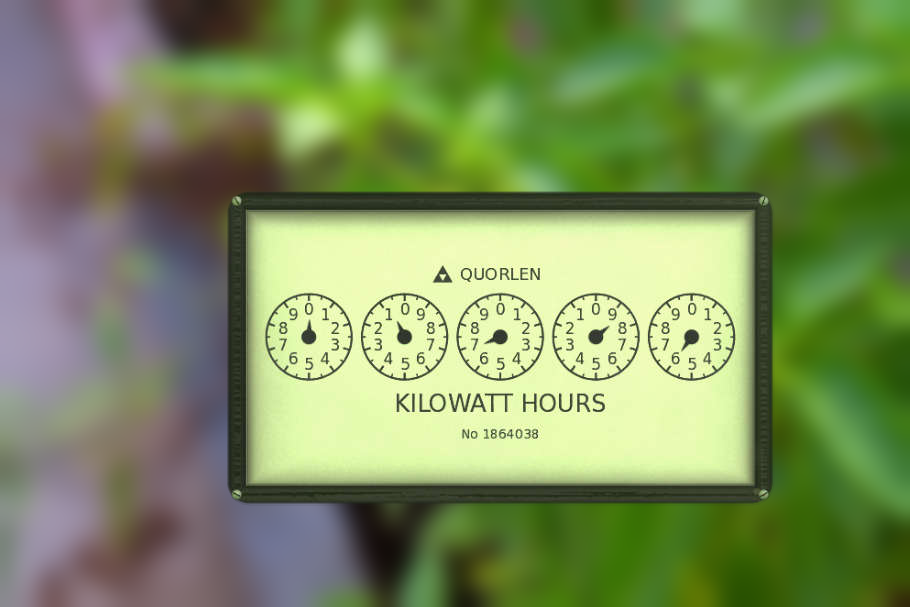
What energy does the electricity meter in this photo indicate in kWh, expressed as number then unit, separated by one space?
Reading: 686 kWh
